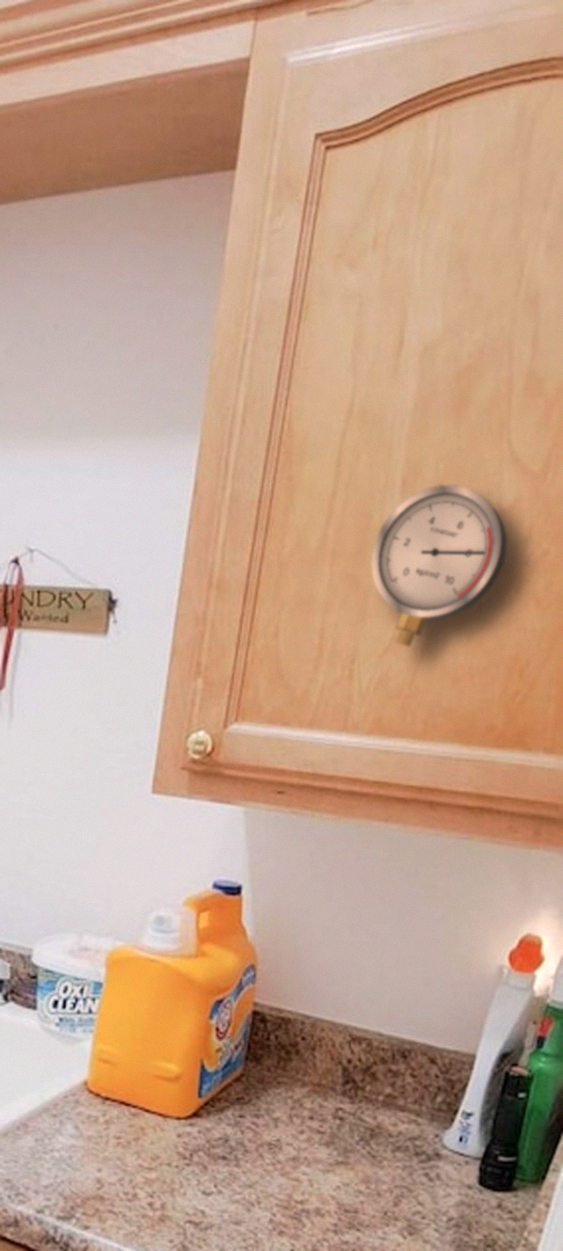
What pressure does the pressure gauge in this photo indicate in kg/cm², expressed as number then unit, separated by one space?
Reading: 8 kg/cm²
